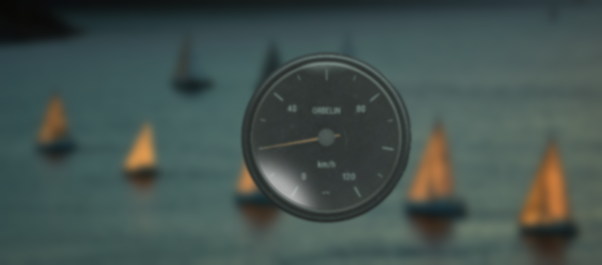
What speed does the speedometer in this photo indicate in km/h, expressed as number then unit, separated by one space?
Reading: 20 km/h
